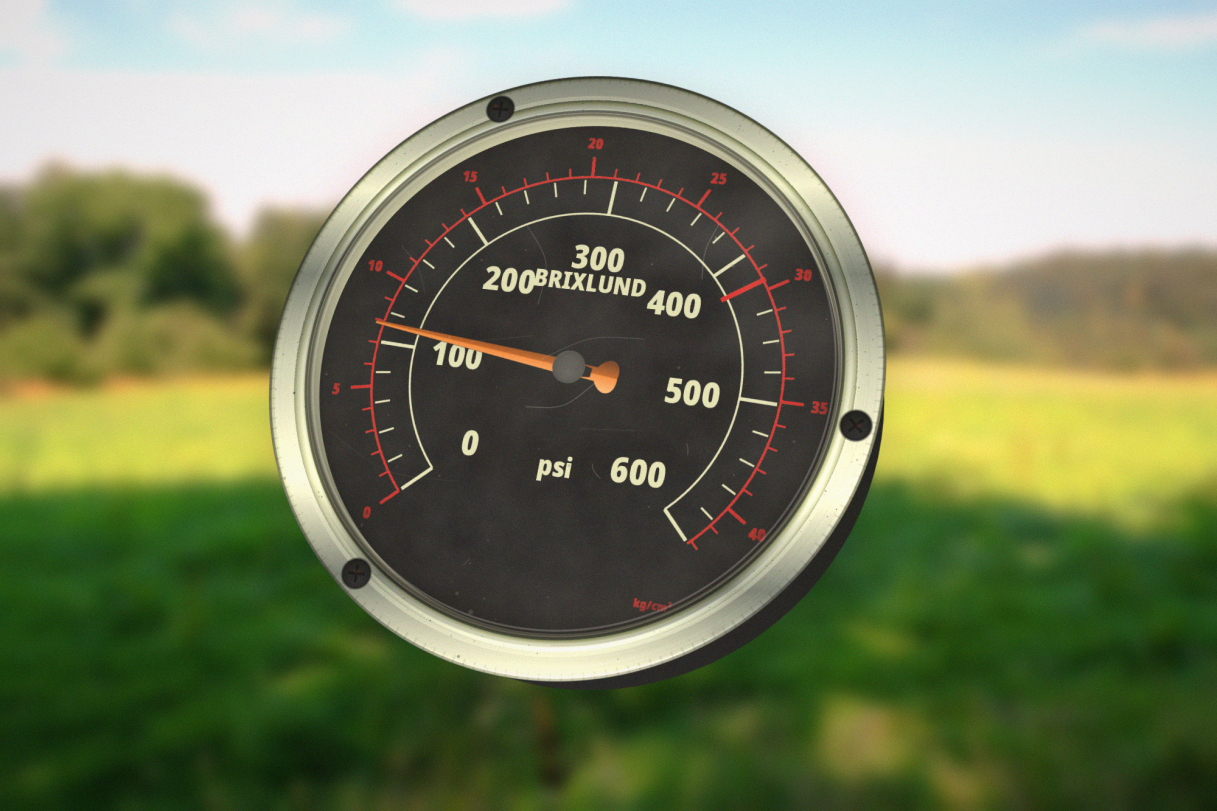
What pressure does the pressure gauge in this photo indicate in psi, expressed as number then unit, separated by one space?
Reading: 110 psi
